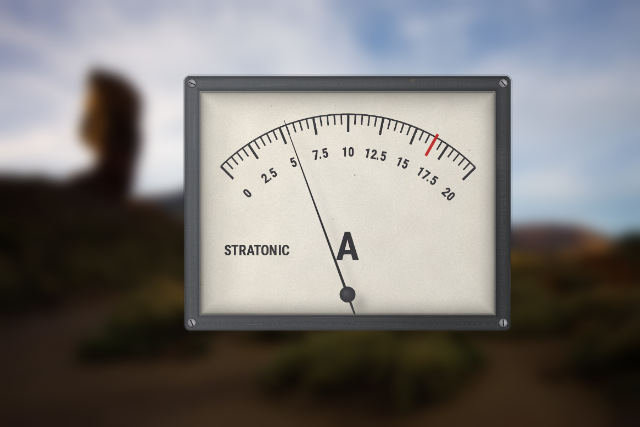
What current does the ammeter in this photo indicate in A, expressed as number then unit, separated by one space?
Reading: 5.5 A
